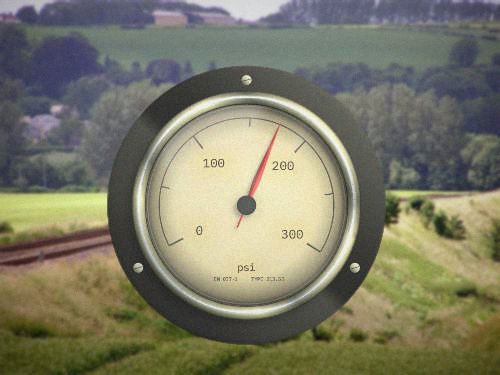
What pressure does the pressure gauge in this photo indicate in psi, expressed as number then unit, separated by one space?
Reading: 175 psi
